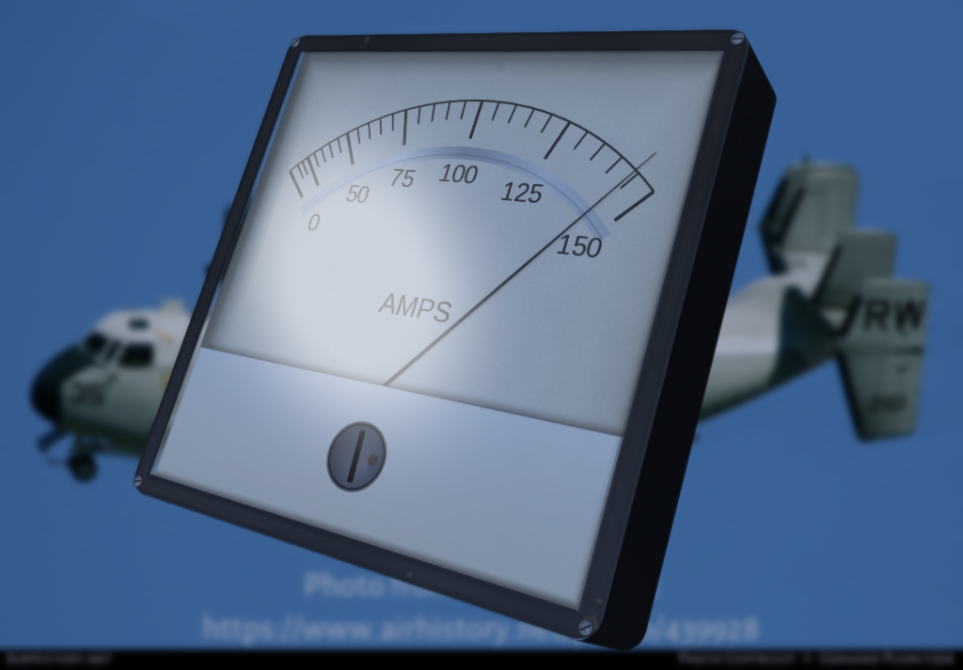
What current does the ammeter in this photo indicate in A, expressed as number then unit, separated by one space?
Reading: 145 A
